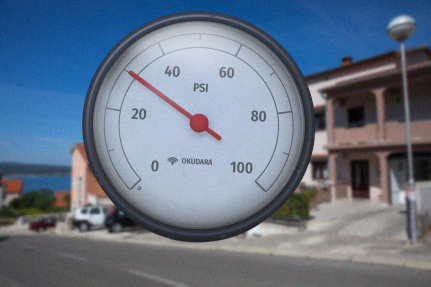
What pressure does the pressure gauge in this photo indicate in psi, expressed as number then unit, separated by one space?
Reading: 30 psi
